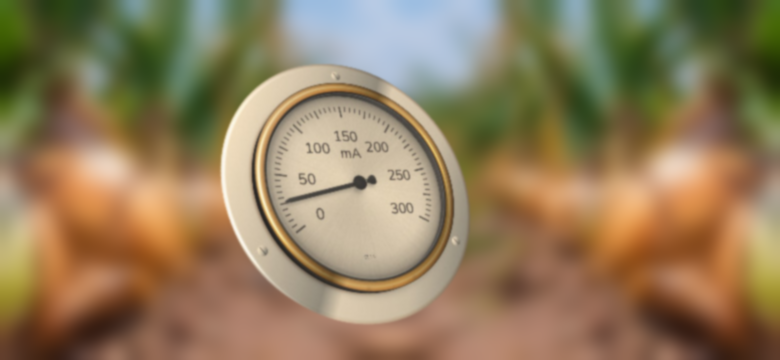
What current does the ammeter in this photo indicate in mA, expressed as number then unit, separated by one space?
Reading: 25 mA
